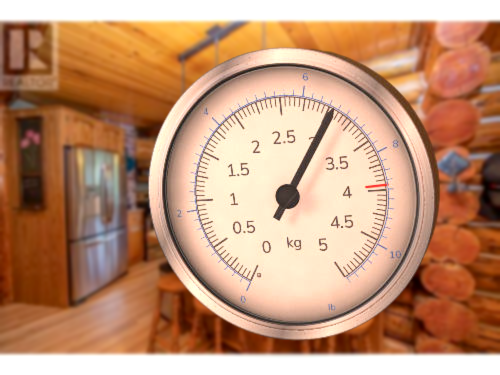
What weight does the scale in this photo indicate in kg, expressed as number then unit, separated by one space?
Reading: 3.05 kg
